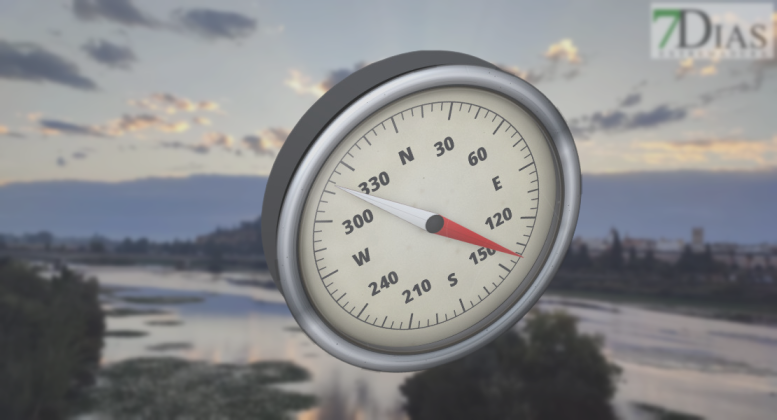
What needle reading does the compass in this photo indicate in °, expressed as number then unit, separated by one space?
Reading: 140 °
